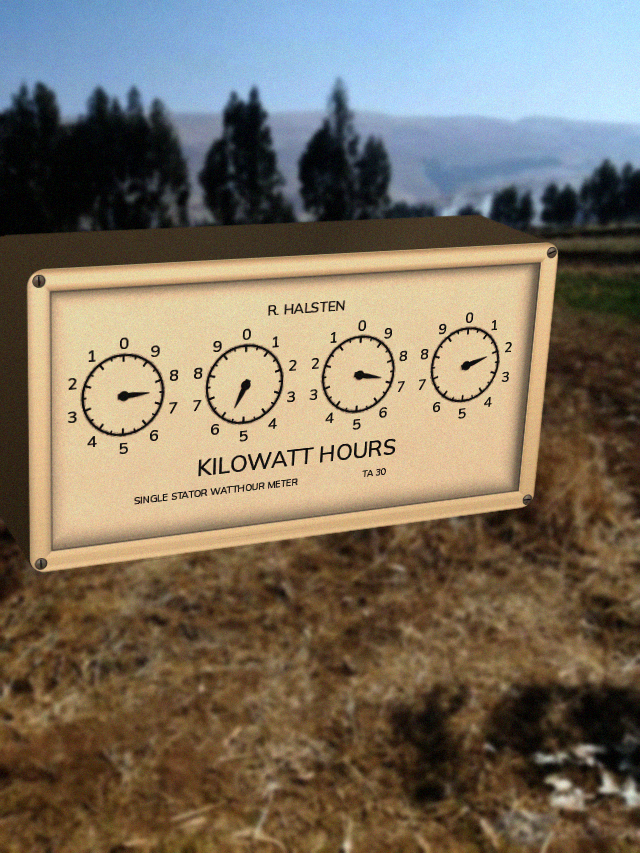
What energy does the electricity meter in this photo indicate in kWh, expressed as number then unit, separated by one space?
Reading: 7572 kWh
